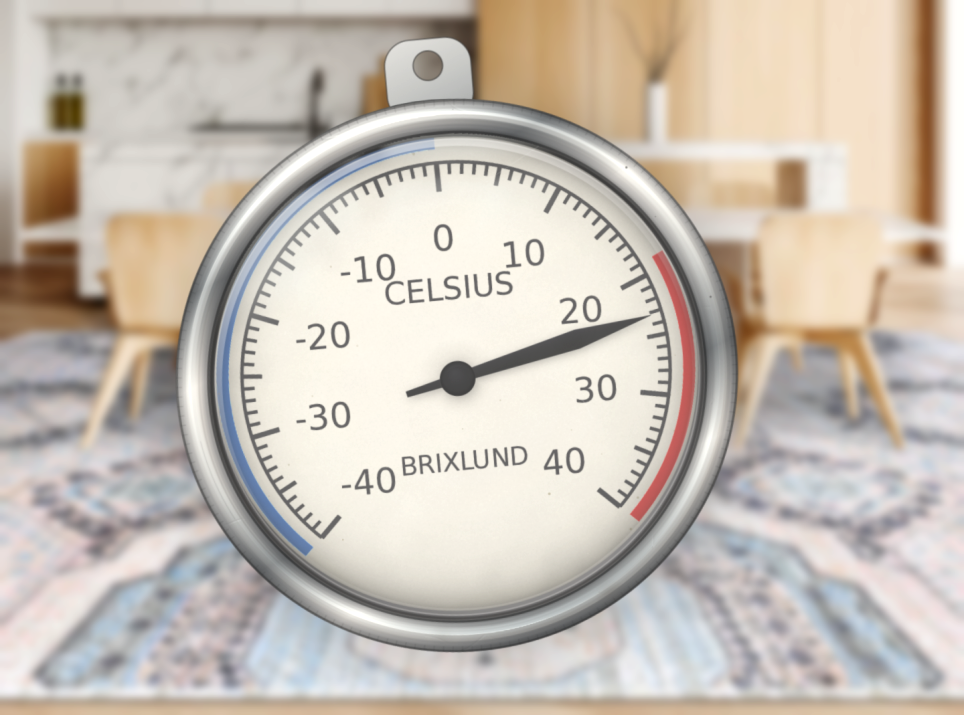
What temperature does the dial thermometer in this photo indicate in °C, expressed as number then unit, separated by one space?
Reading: 23 °C
